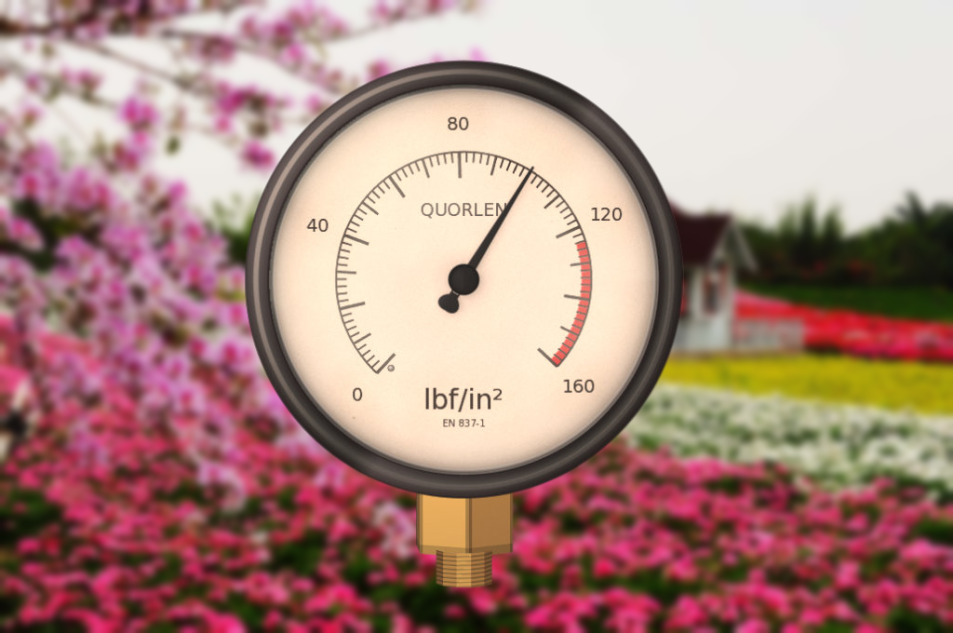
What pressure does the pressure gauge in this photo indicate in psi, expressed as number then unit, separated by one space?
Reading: 100 psi
